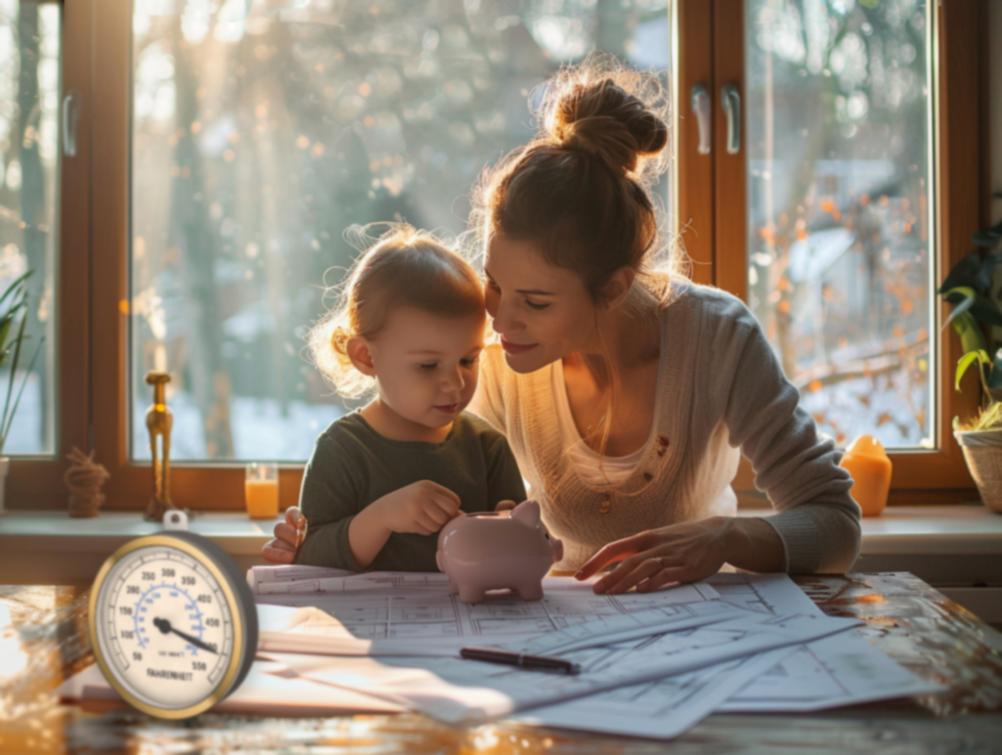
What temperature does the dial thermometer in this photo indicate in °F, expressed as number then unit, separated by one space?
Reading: 500 °F
